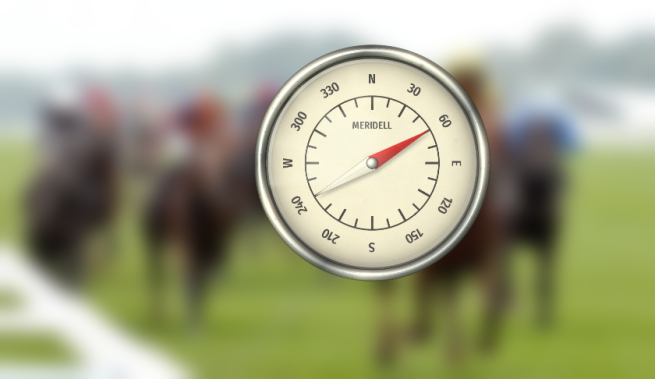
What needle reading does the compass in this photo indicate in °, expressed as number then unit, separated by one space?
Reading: 60 °
